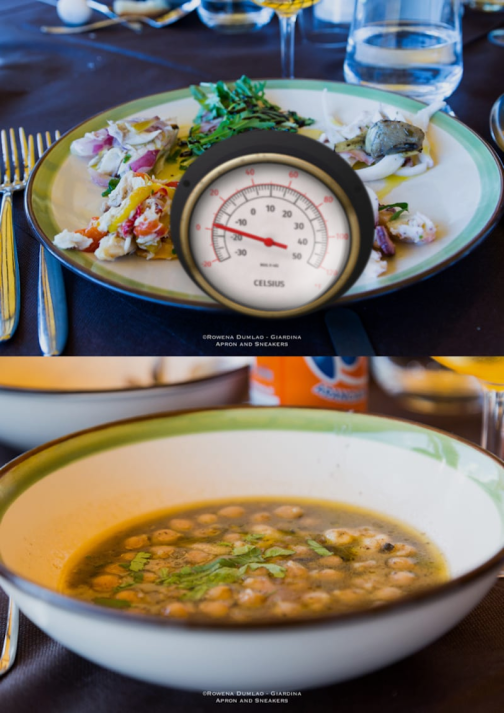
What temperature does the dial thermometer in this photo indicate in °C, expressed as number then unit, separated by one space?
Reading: -15 °C
